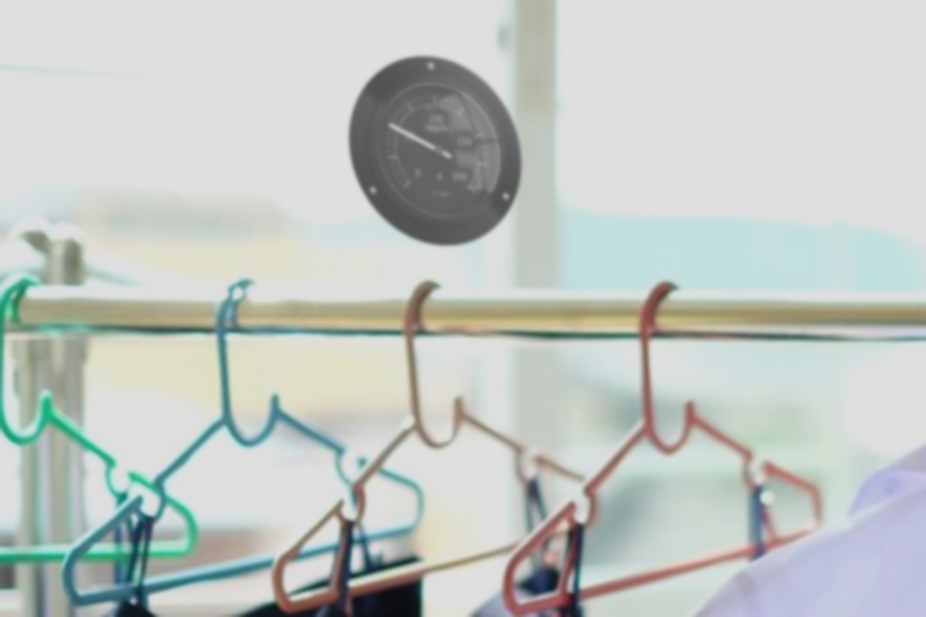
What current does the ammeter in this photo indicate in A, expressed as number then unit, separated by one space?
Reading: 50 A
